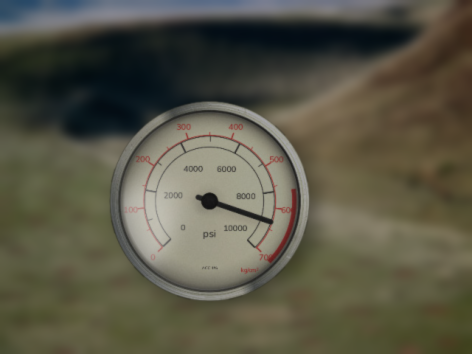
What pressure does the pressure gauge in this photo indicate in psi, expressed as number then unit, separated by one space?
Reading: 9000 psi
